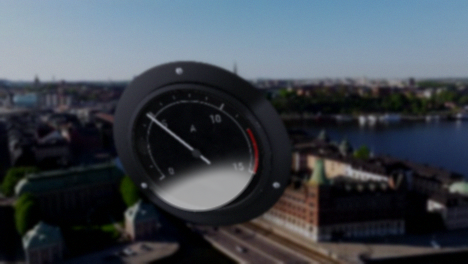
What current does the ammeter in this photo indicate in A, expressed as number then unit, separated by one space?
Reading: 5 A
